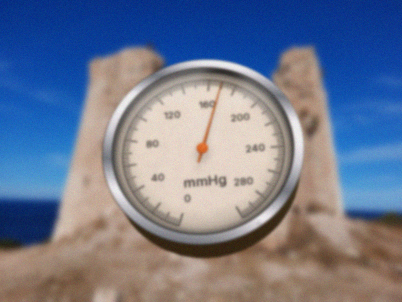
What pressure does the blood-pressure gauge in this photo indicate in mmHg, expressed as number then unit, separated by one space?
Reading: 170 mmHg
